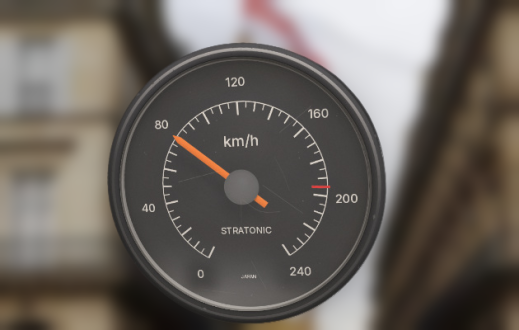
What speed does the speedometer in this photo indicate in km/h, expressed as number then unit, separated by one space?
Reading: 80 km/h
